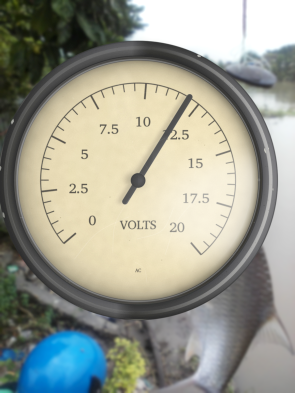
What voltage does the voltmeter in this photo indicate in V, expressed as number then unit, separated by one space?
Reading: 12 V
